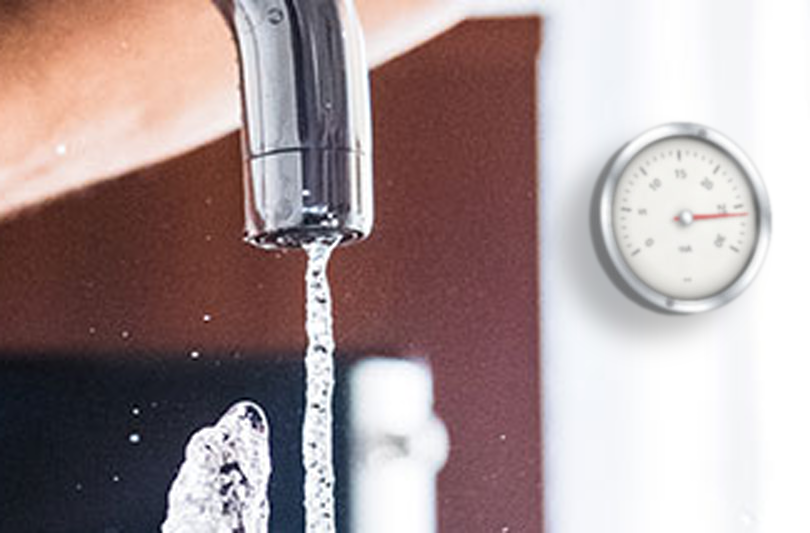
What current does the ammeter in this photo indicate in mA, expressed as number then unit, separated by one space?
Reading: 26 mA
